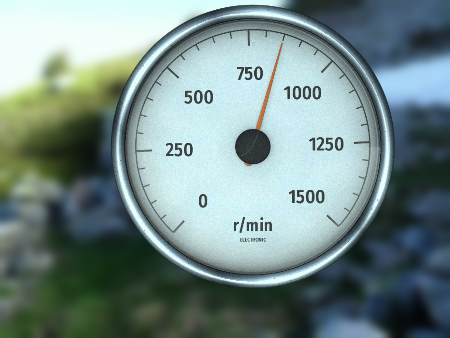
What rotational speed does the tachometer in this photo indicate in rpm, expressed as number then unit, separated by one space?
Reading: 850 rpm
